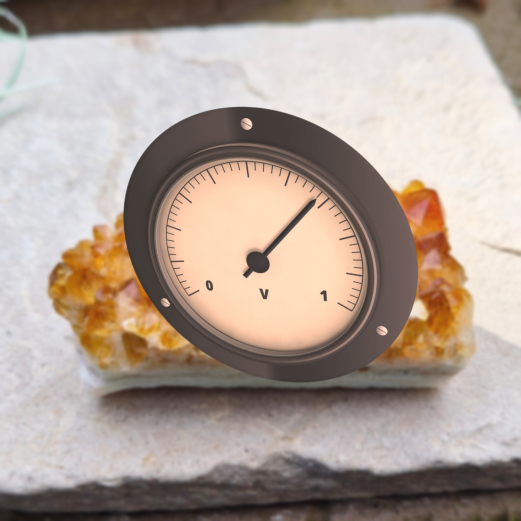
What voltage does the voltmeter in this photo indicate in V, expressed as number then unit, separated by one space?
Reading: 0.68 V
